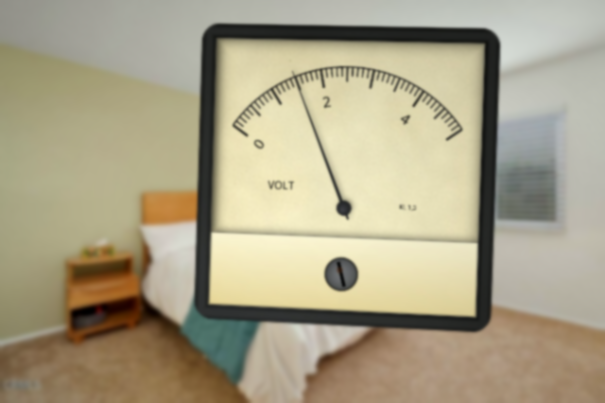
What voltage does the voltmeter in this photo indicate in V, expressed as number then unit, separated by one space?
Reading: 1.5 V
